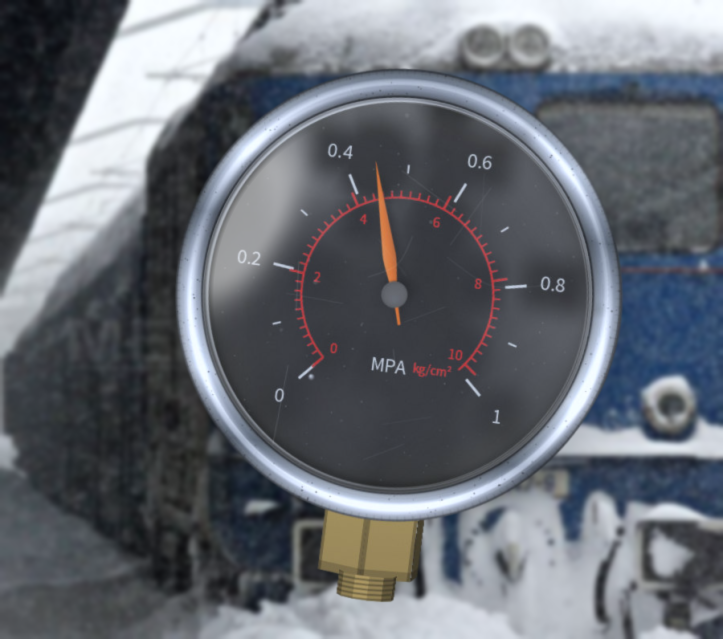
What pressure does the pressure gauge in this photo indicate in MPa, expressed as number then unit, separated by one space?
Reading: 0.45 MPa
